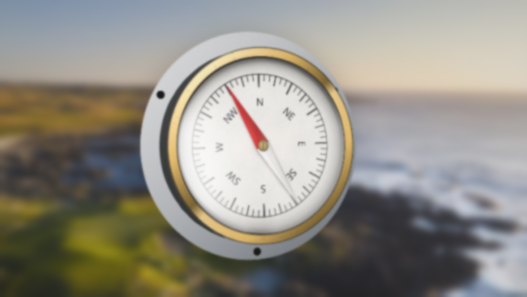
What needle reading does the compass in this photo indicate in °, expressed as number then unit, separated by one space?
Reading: 330 °
